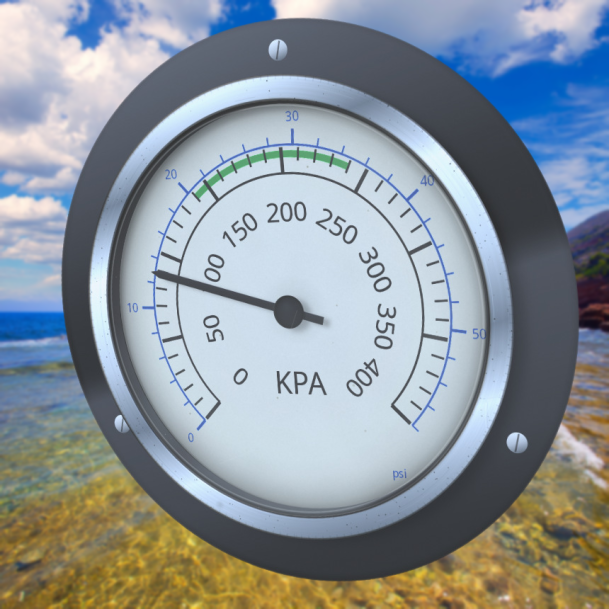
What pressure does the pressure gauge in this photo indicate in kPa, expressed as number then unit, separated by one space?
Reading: 90 kPa
